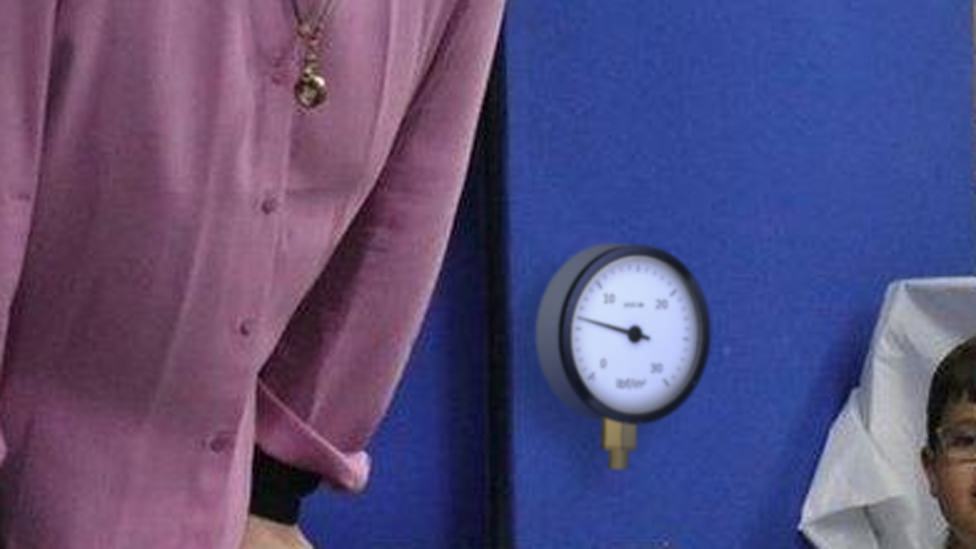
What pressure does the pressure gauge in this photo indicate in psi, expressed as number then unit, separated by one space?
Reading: 6 psi
